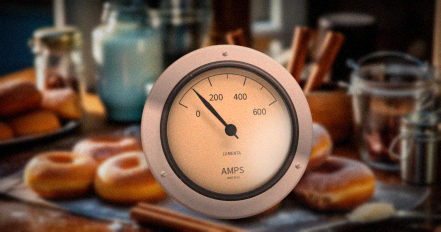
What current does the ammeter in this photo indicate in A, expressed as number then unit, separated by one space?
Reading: 100 A
